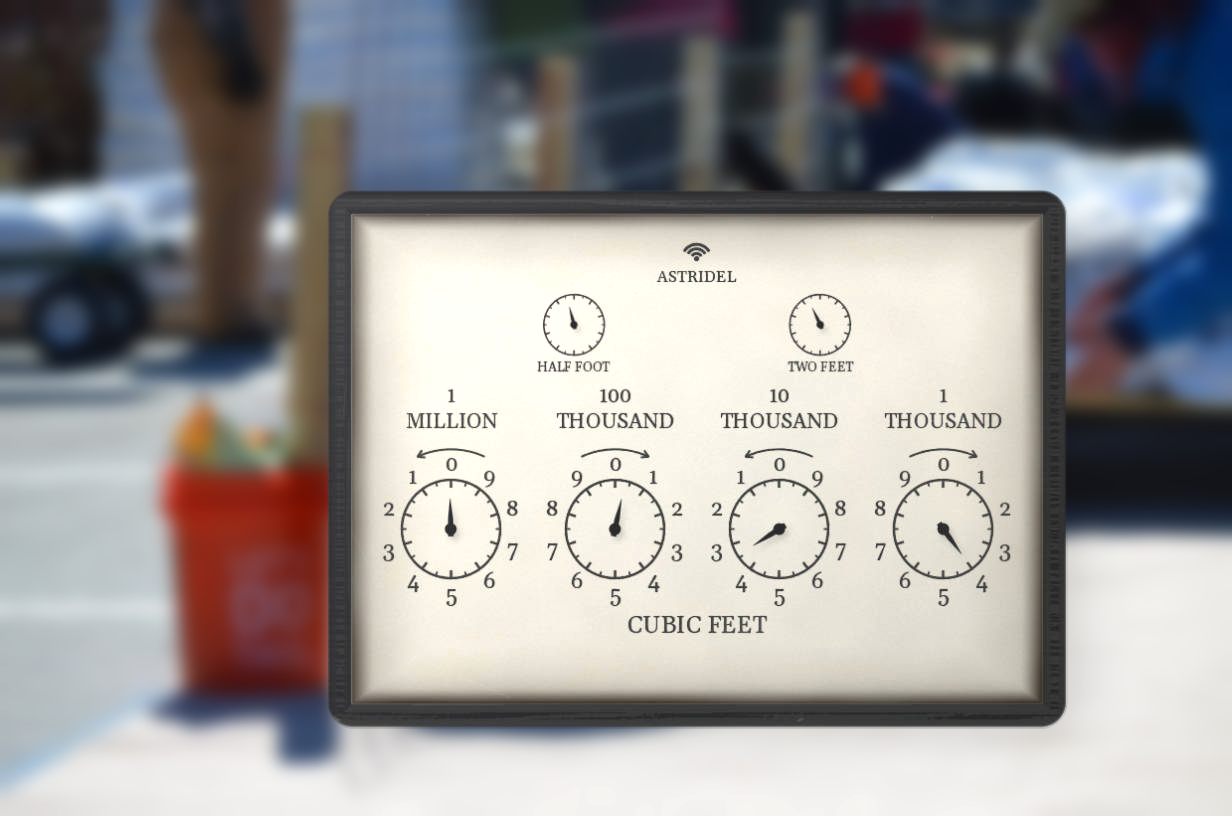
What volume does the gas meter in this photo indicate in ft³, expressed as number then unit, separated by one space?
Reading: 3400 ft³
